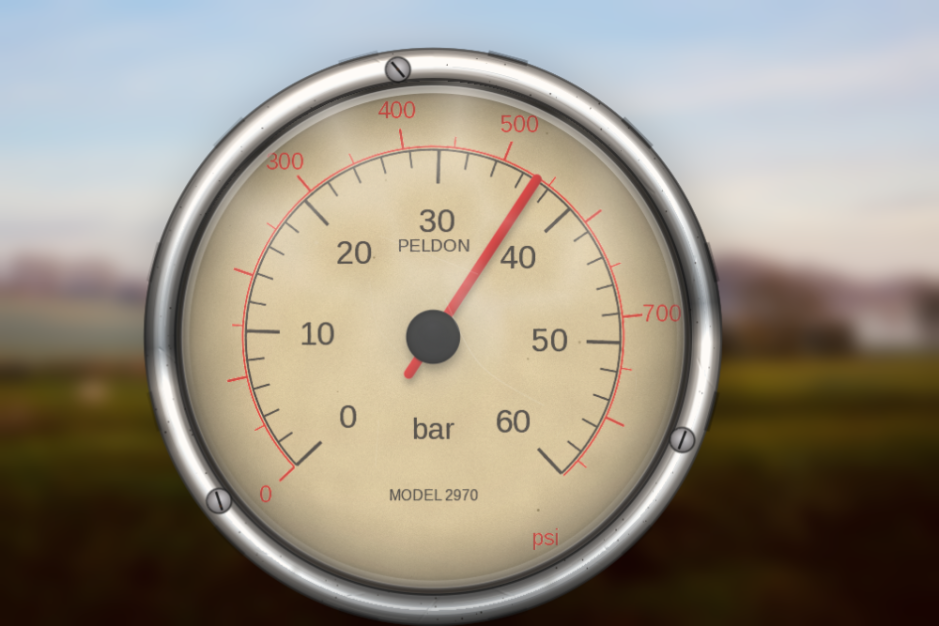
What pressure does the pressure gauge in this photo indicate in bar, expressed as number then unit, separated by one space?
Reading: 37 bar
